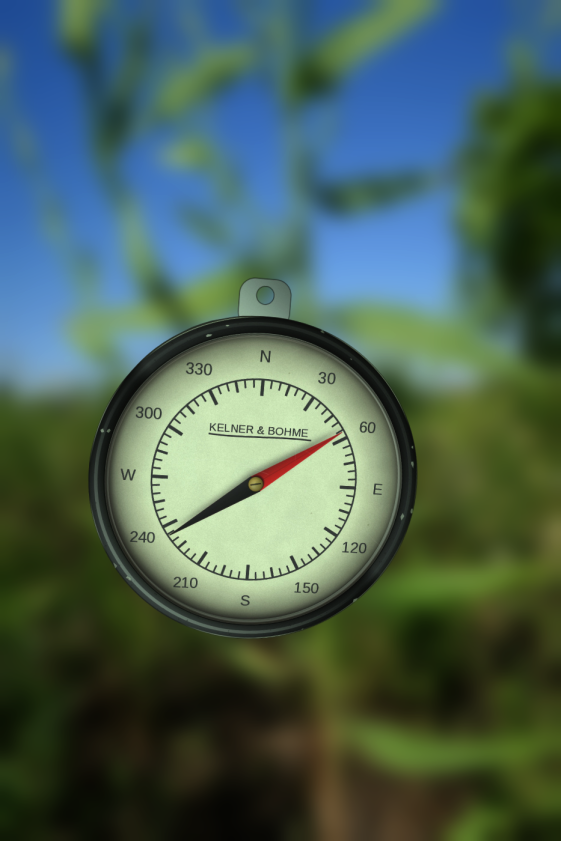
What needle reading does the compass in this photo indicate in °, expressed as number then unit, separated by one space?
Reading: 55 °
